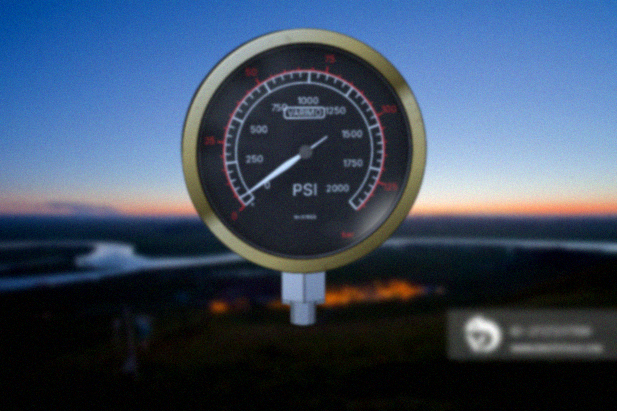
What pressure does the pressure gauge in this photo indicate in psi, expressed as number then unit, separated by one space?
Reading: 50 psi
